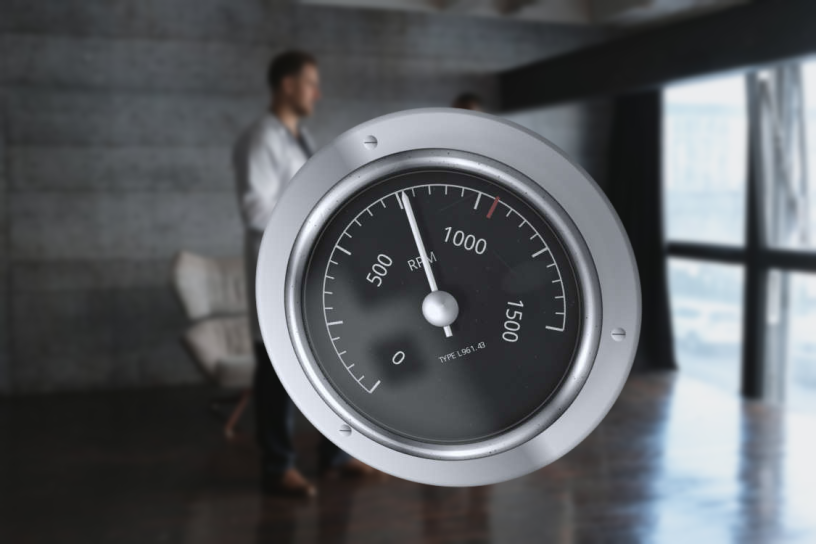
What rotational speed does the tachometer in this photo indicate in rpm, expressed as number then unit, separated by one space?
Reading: 775 rpm
